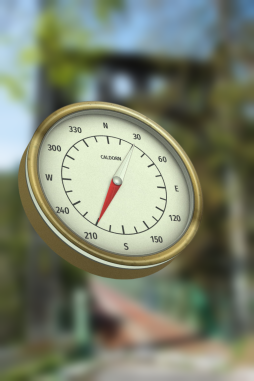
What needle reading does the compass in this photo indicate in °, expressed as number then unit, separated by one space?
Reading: 210 °
